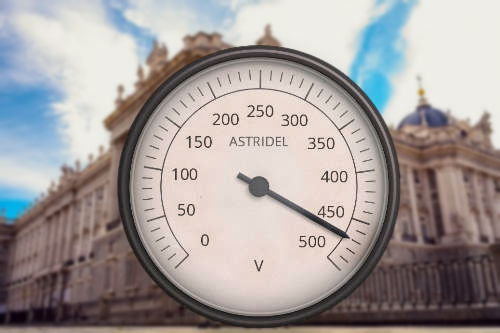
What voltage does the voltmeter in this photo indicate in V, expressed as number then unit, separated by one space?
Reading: 470 V
